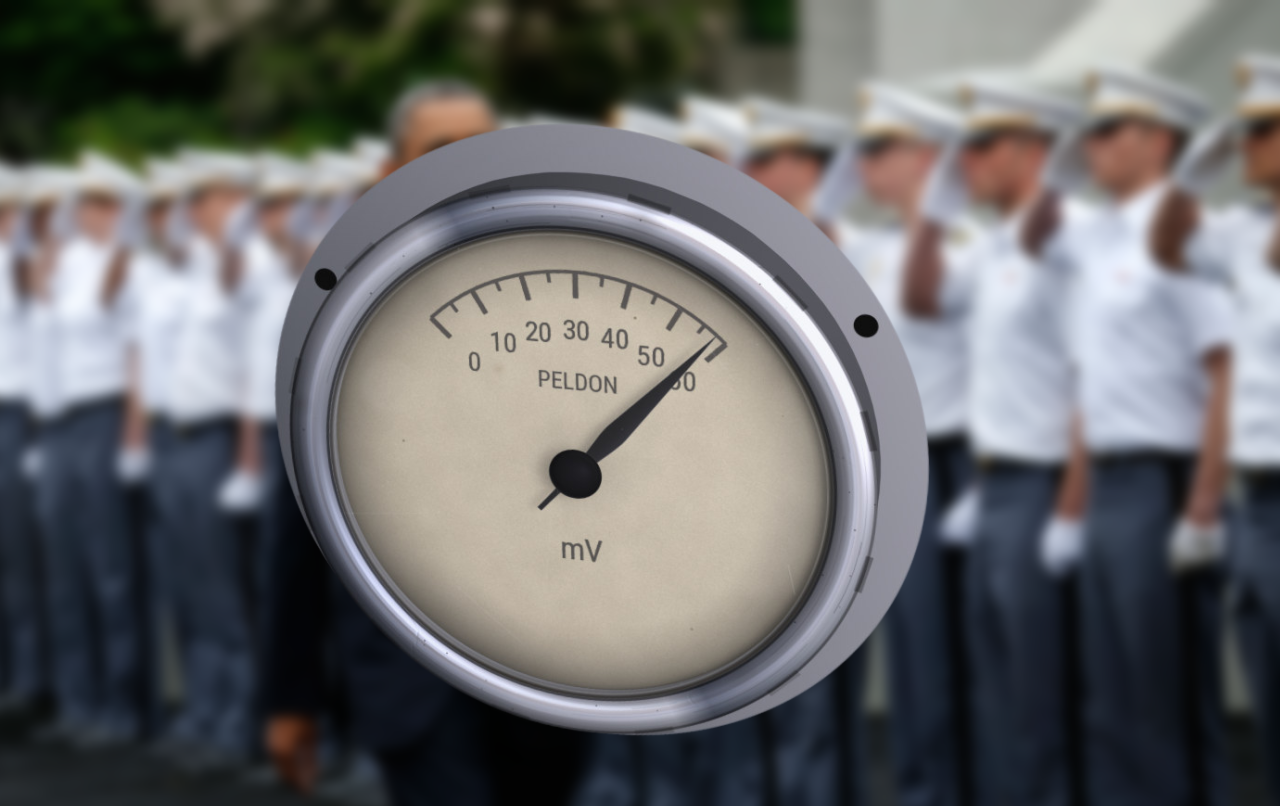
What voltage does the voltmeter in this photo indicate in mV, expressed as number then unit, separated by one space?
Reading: 57.5 mV
